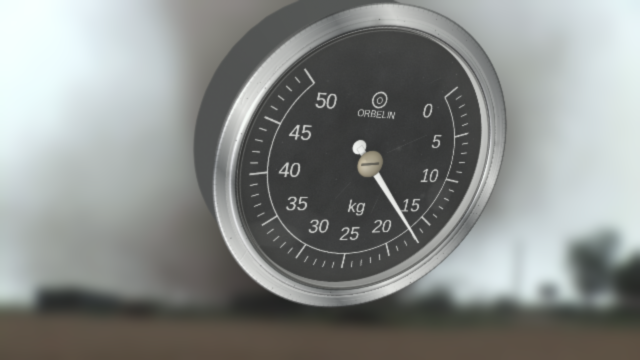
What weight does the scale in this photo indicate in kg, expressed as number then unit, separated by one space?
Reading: 17 kg
